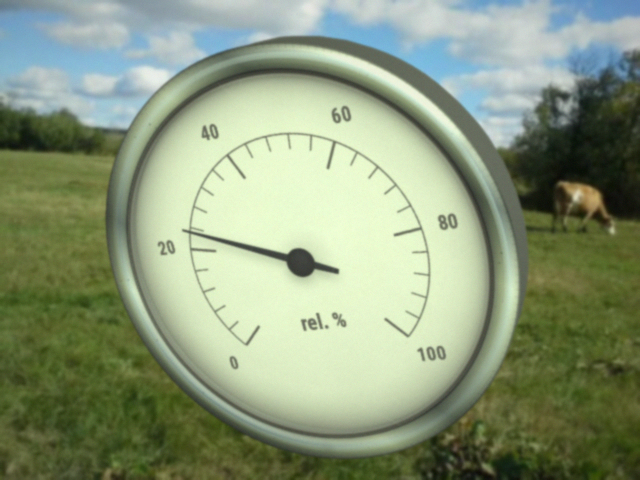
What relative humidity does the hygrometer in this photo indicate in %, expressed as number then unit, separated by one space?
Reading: 24 %
